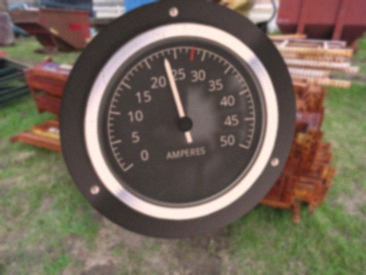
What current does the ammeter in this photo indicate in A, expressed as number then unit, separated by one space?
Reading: 23 A
